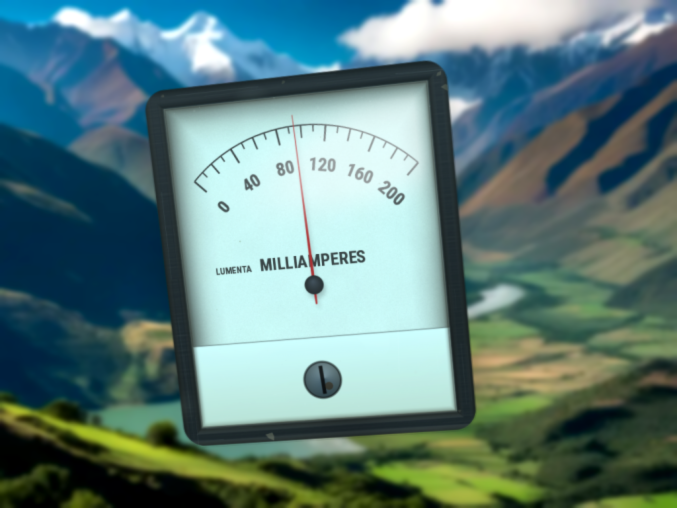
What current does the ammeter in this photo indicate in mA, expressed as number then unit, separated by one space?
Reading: 95 mA
